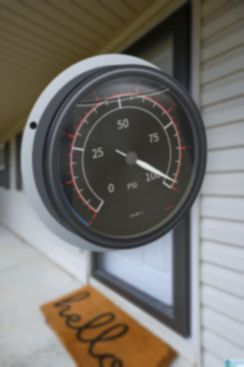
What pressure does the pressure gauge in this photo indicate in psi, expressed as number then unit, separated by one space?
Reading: 97.5 psi
